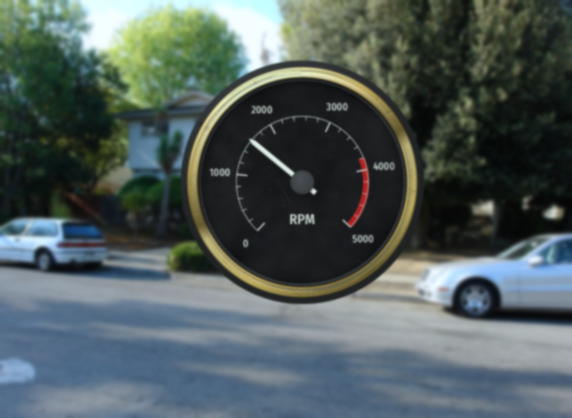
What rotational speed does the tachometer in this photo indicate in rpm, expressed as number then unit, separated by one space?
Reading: 1600 rpm
